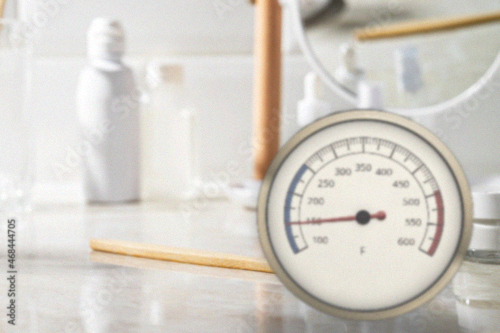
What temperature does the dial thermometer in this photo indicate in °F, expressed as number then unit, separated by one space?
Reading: 150 °F
